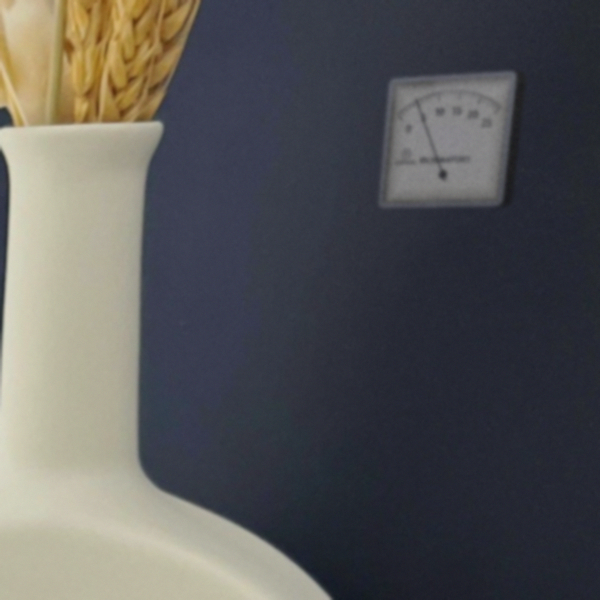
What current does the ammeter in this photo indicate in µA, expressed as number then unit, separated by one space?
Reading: 5 µA
